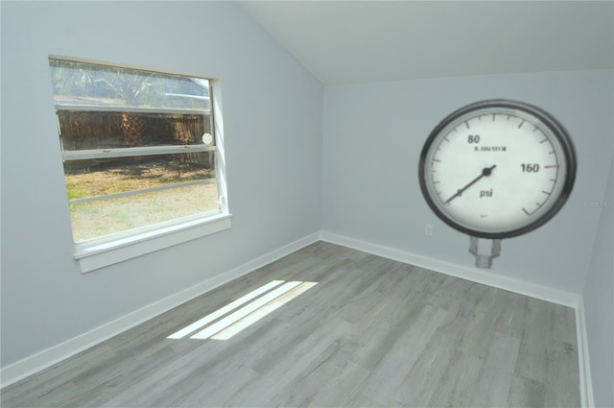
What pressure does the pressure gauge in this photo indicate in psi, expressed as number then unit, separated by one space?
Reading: 0 psi
